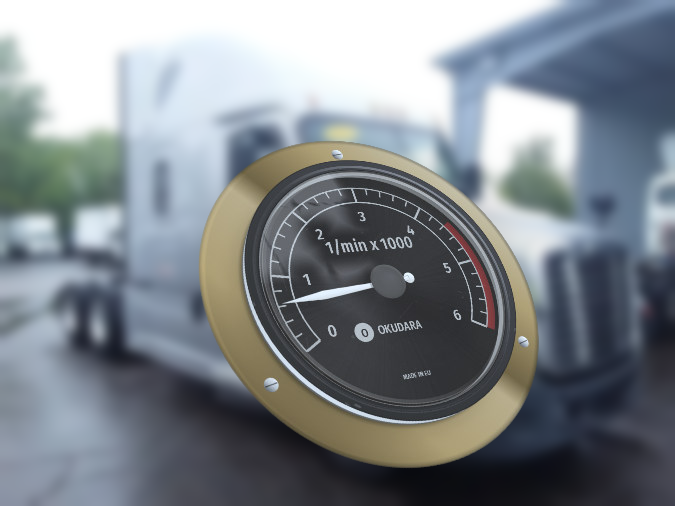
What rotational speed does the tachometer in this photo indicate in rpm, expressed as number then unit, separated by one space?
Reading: 600 rpm
